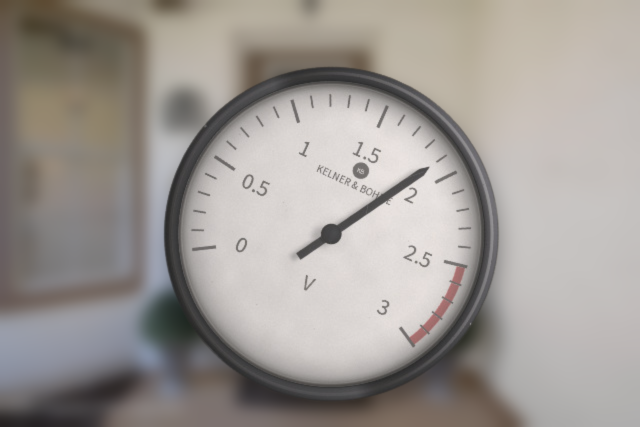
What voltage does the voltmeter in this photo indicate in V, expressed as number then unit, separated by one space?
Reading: 1.9 V
